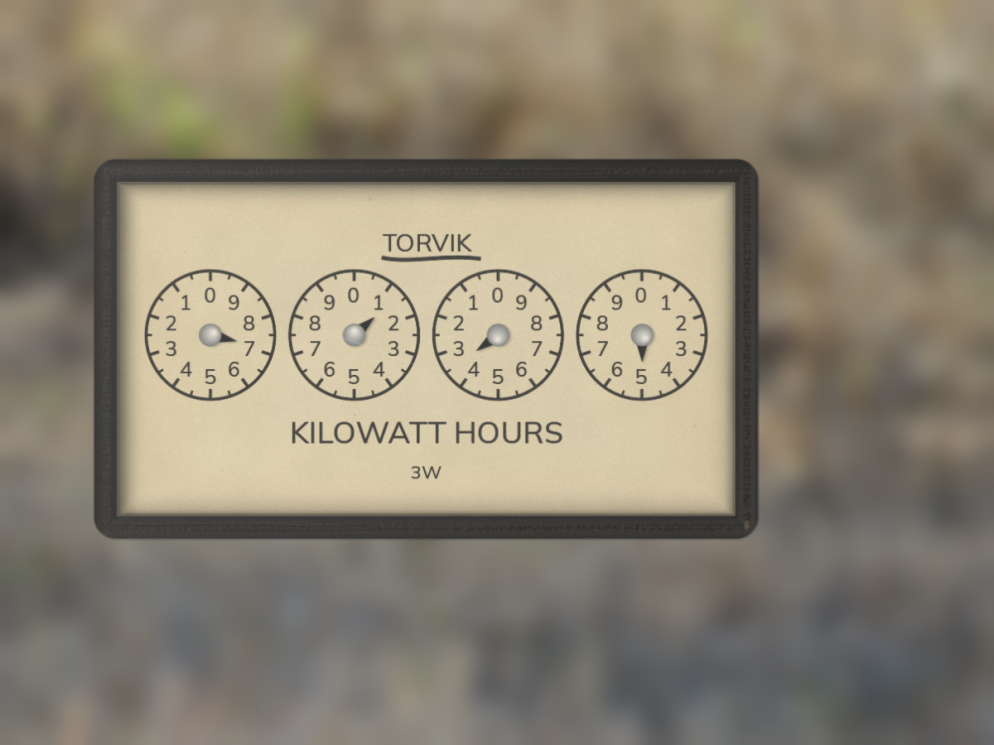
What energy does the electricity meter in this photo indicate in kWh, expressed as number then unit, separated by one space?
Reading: 7135 kWh
